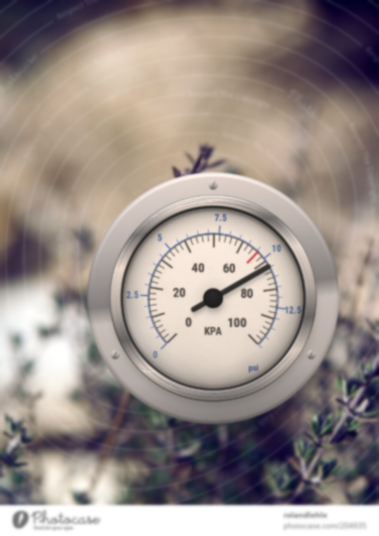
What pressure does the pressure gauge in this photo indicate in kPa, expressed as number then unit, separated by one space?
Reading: 72 kPa
